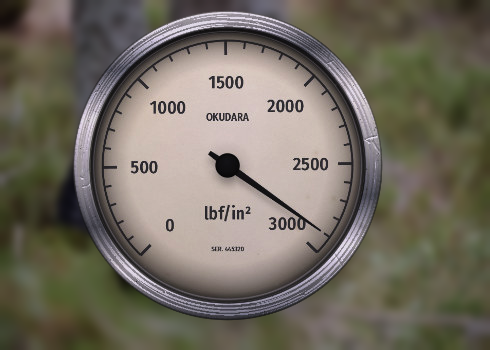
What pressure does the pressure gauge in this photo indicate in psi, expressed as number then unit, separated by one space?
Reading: 2900 psi
